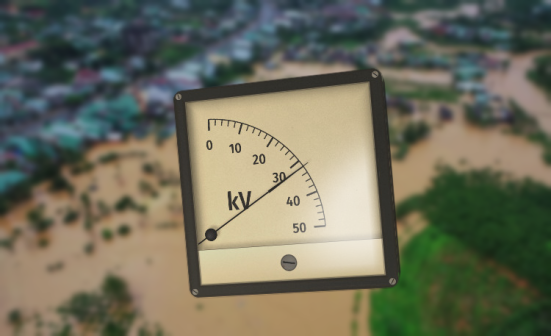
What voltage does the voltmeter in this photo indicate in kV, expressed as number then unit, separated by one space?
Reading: 32 kV
